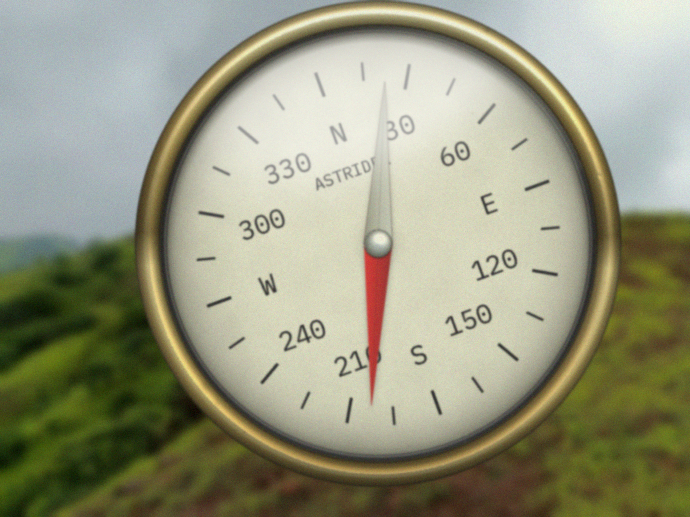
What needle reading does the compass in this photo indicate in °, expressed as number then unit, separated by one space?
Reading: 202.5 °
